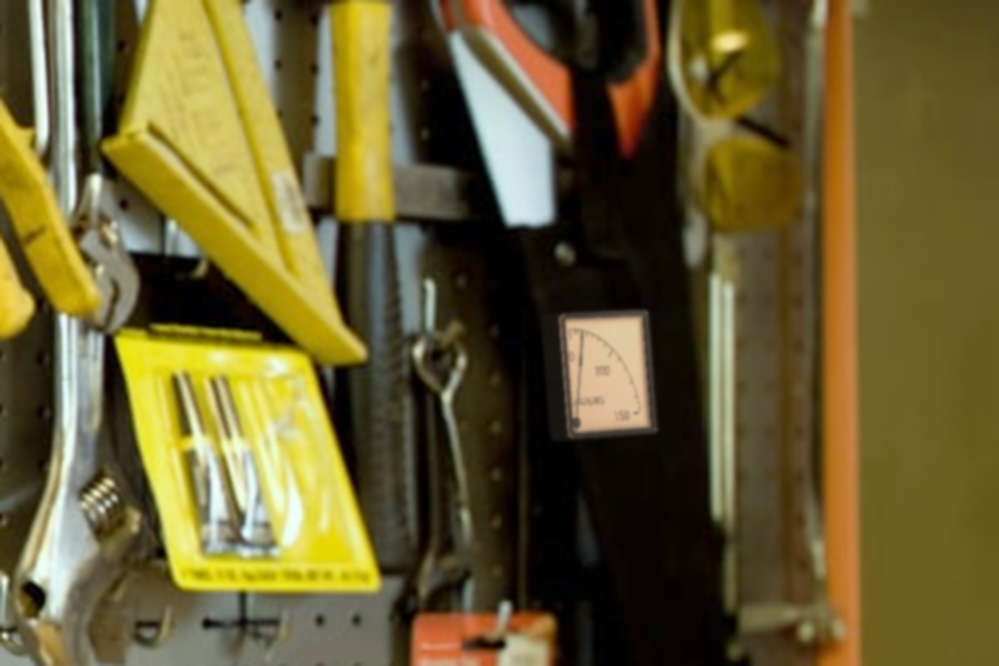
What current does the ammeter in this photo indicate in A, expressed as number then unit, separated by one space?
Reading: 50 A
